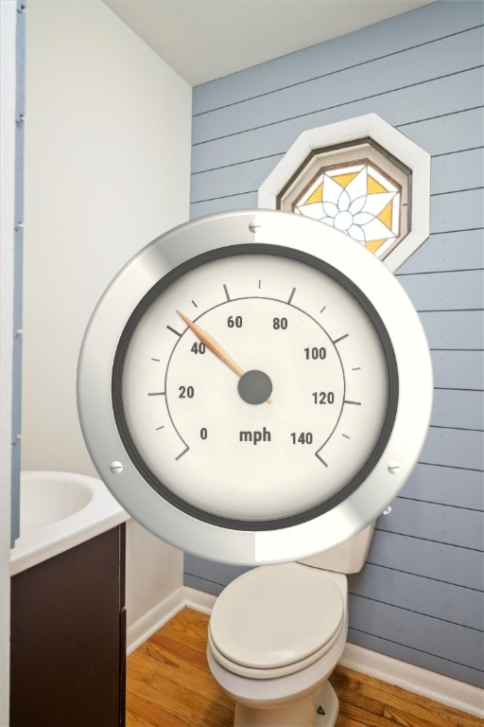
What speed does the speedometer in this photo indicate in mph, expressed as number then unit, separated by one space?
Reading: 45 mph
